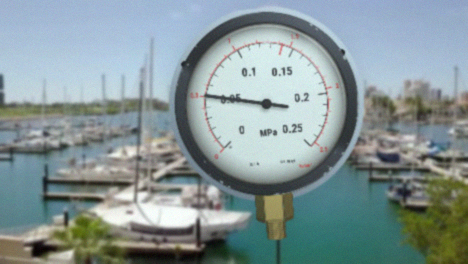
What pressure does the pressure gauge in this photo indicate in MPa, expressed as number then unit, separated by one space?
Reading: 0.05 MPa
